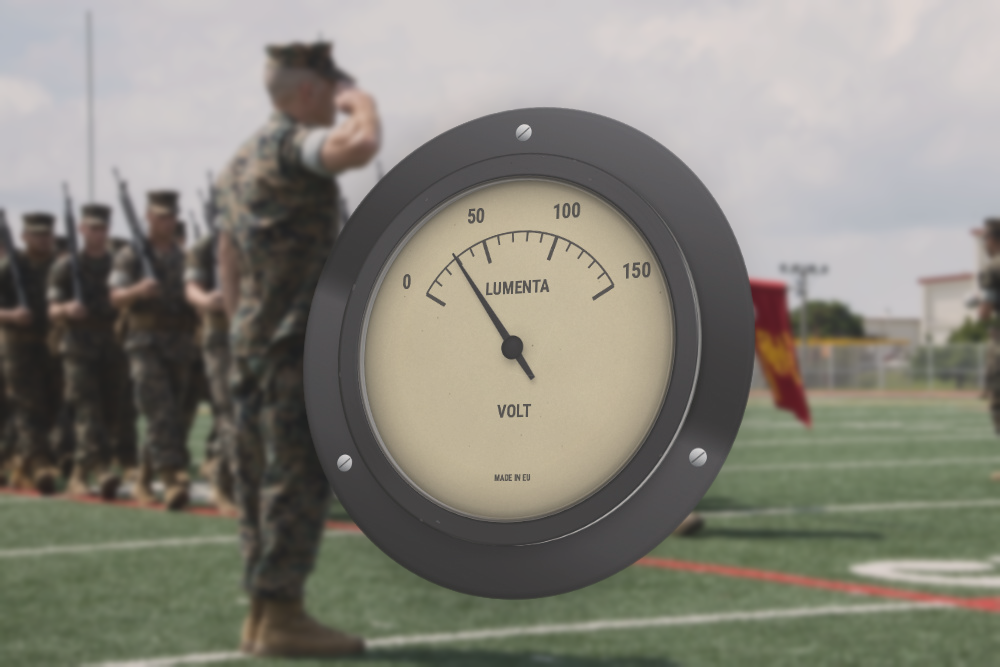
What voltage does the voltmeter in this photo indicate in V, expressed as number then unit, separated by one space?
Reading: 30 V
